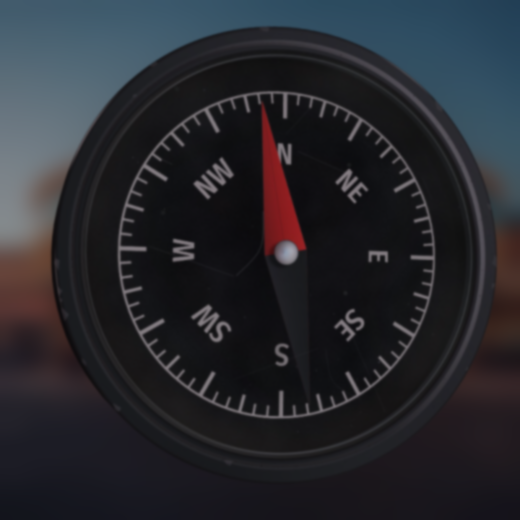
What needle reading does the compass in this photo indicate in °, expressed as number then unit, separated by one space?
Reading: 350 °
